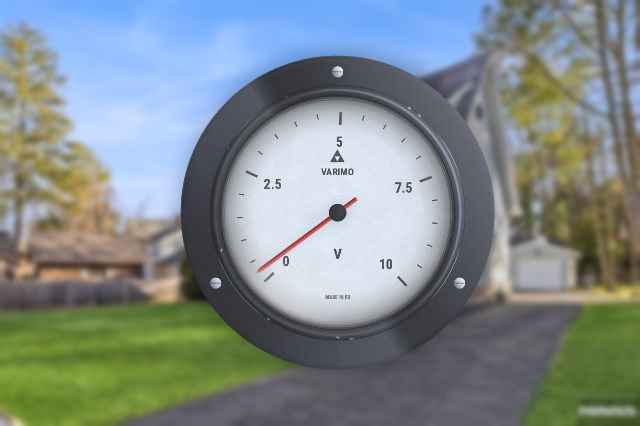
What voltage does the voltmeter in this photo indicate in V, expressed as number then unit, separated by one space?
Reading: 0.25 V
